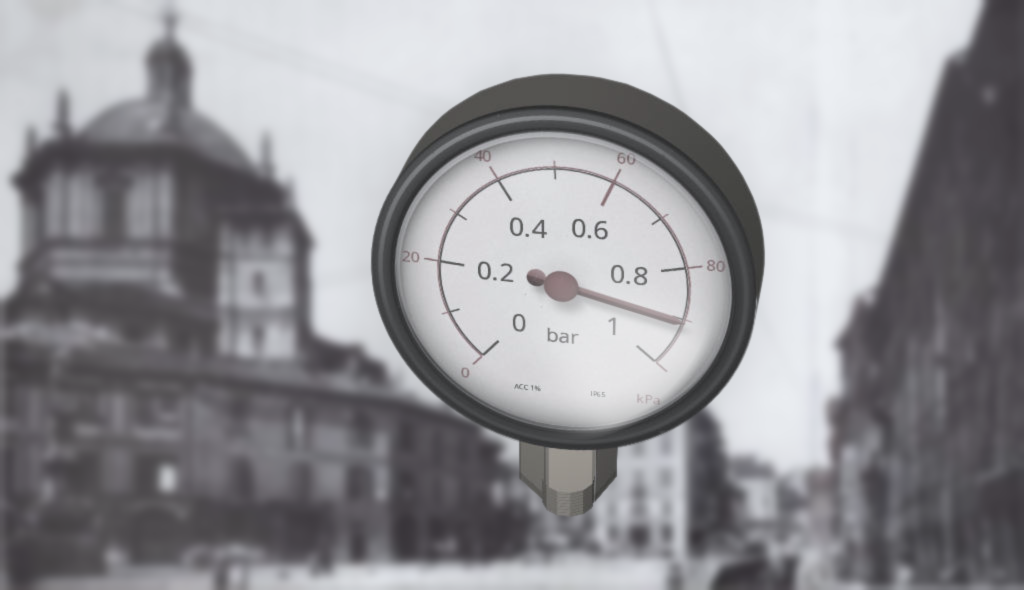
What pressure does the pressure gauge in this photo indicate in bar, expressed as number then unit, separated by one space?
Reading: 0.9 bar
